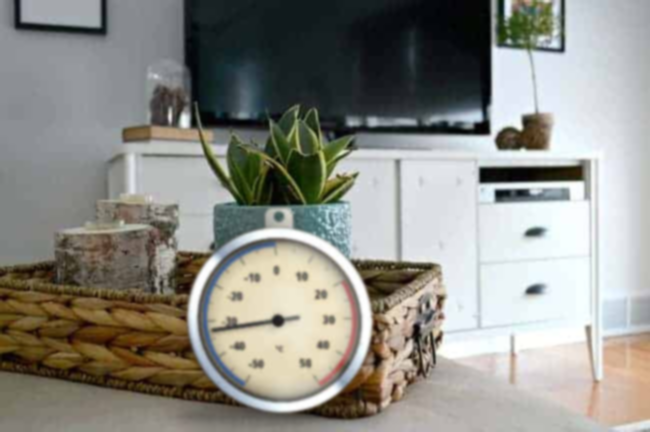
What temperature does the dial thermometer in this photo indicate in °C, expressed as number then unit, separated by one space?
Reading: -32.5 °C
